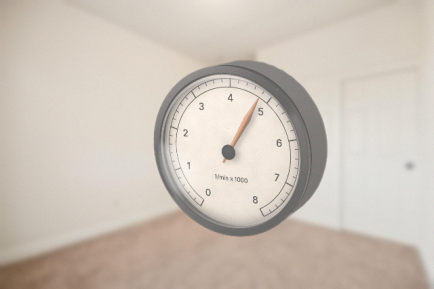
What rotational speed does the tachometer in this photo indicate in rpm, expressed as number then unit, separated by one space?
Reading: 4800 rpm
